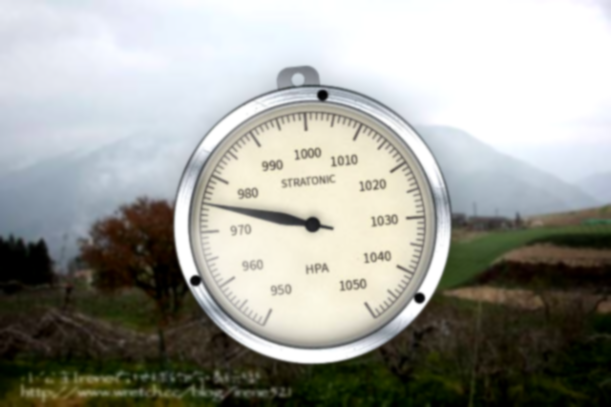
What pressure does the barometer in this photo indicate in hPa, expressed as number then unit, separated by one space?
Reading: 975 hPa
